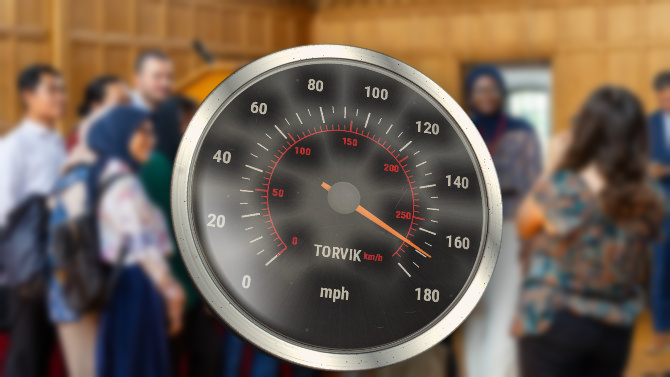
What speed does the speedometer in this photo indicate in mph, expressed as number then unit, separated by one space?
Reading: 170 mph
